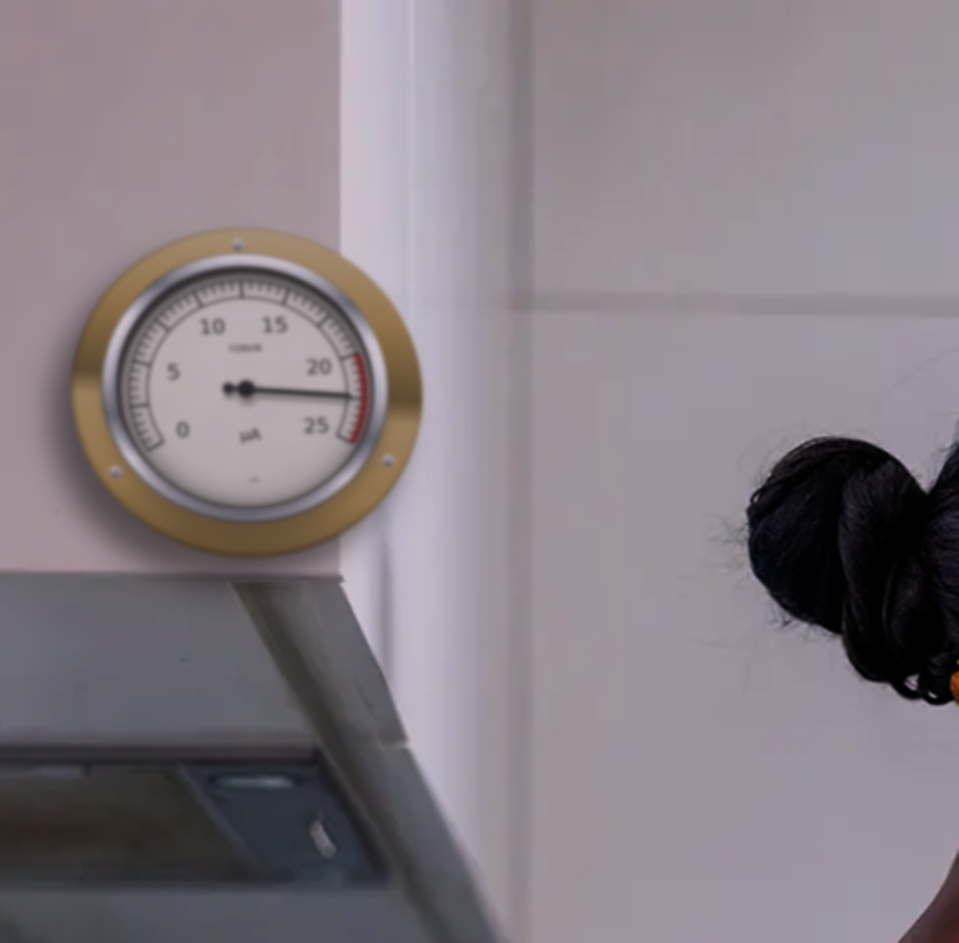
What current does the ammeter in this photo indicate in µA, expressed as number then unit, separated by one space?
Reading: 22.5 µA
